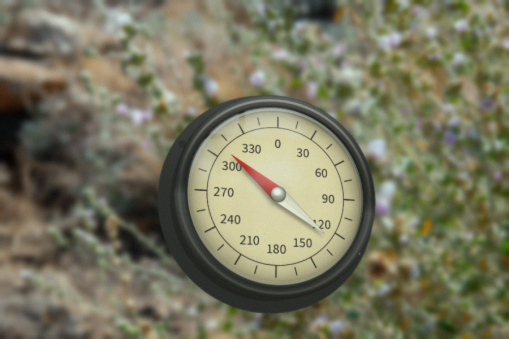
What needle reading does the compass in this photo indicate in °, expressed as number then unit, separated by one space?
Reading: 307.5 °
